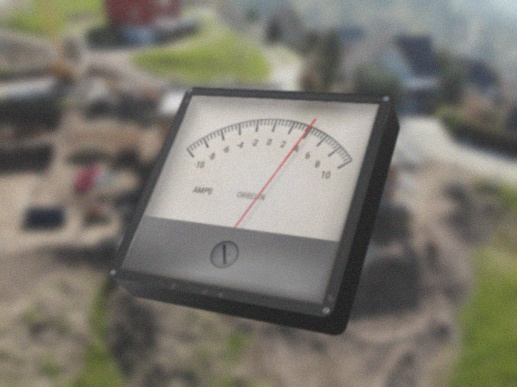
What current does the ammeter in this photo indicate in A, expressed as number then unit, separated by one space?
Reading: 4 A
